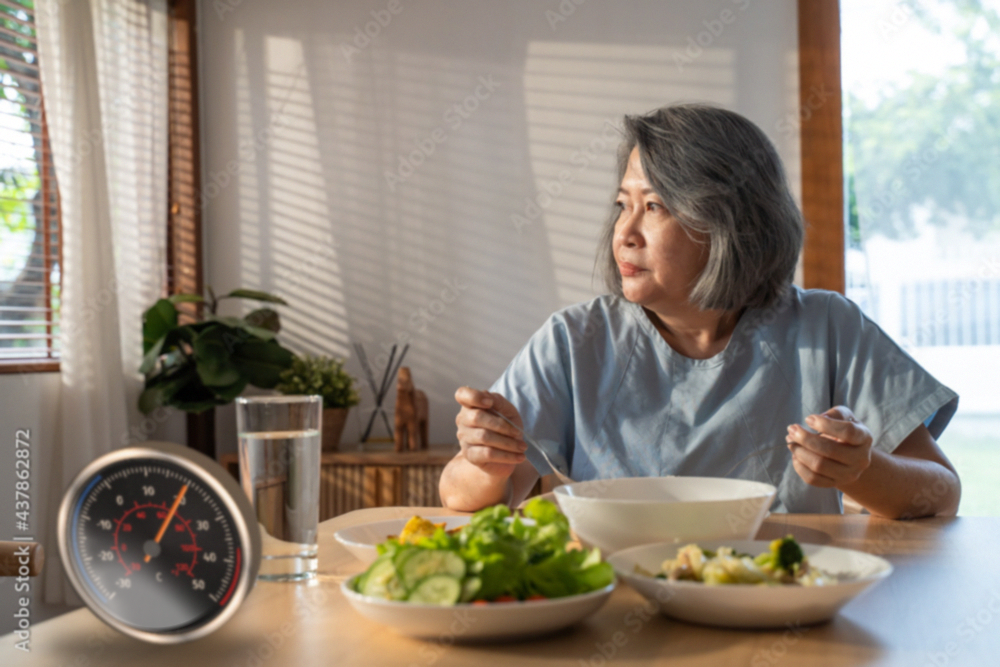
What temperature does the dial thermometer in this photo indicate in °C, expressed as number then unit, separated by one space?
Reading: 20 °C
